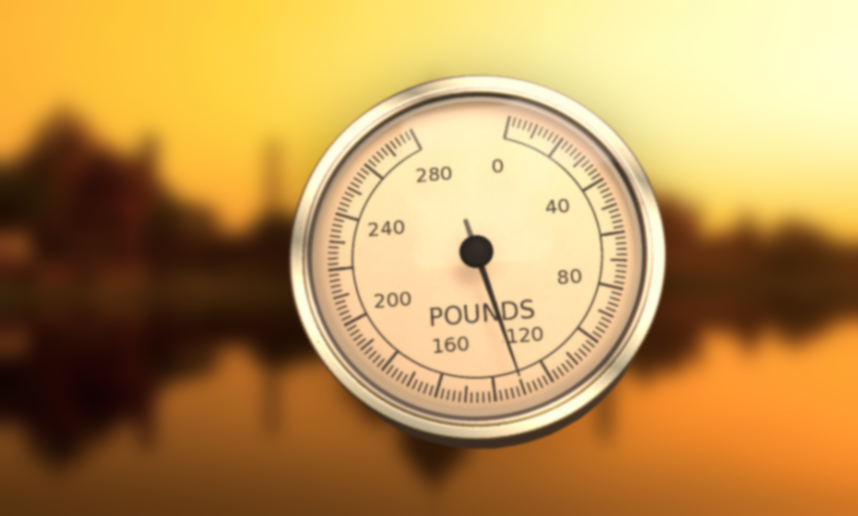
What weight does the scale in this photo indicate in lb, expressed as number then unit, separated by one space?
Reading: 130 lb
